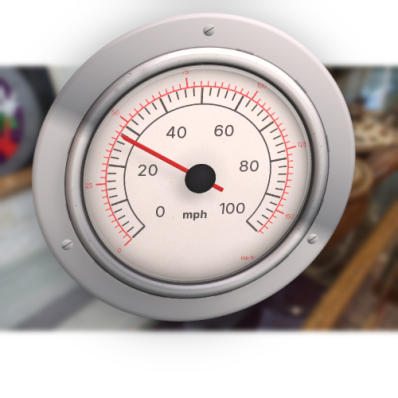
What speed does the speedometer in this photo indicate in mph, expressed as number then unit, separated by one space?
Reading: 28 mph
